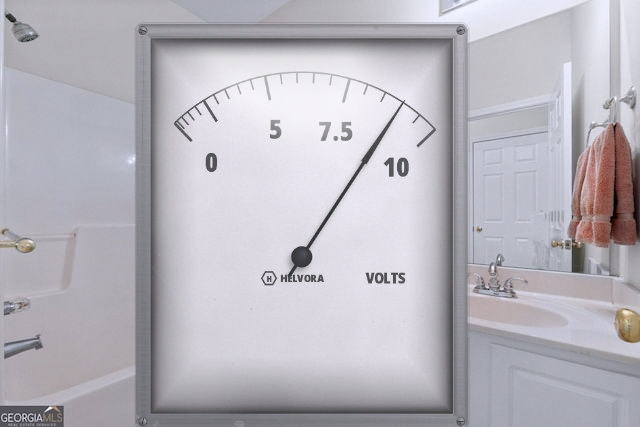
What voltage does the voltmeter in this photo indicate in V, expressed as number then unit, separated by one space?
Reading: 9 V
